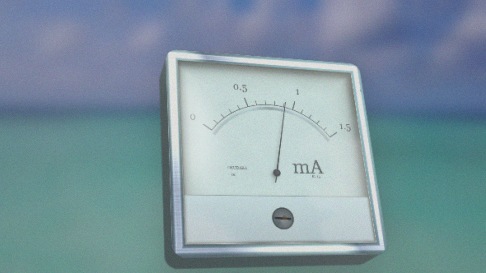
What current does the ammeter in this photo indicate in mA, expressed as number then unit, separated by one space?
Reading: 0.9 mA
